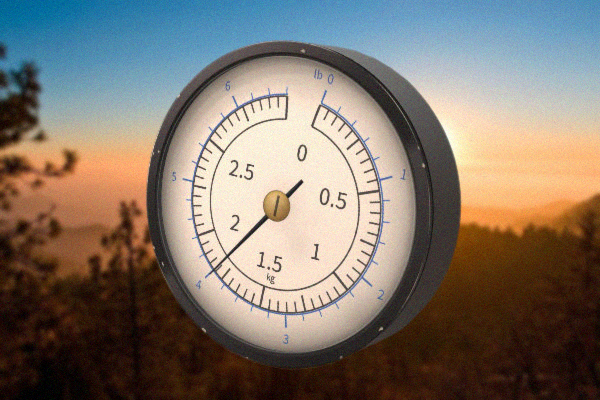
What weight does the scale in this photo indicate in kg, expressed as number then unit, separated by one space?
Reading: 1.8 kg
